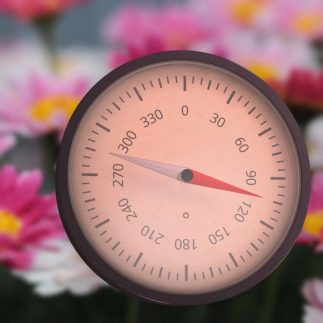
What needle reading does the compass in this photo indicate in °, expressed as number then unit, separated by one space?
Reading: 105 °
